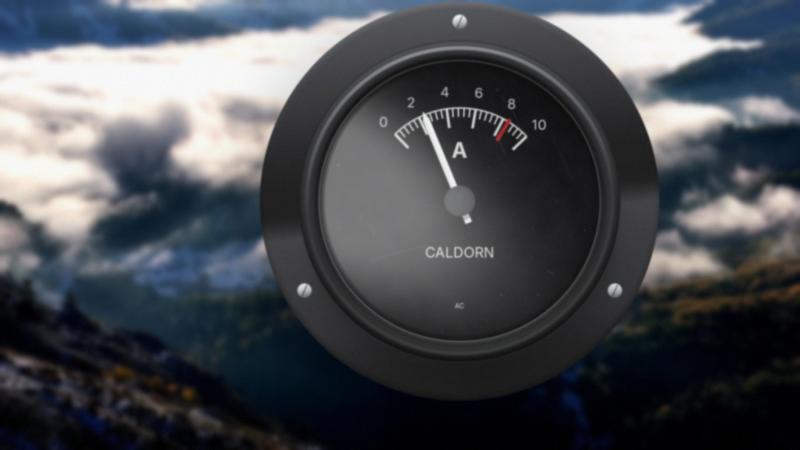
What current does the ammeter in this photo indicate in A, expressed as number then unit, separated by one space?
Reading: 2.4 A
